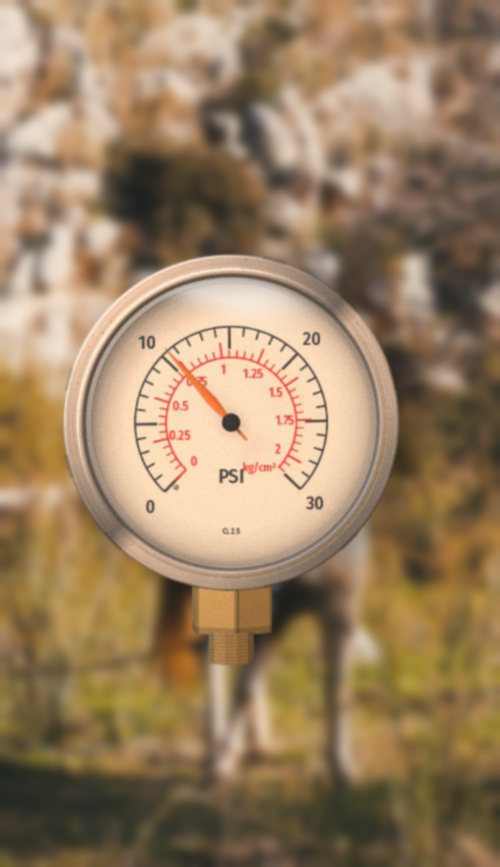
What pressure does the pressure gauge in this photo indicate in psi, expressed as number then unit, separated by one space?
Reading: 10.5 psi
